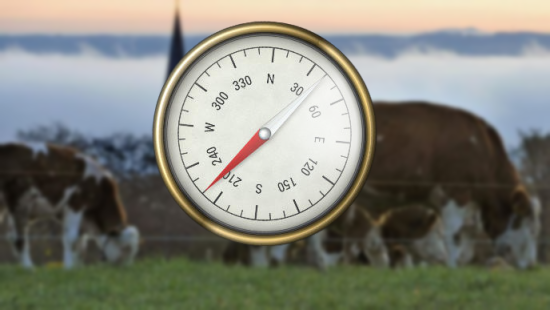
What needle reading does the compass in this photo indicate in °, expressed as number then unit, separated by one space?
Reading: 220 °
